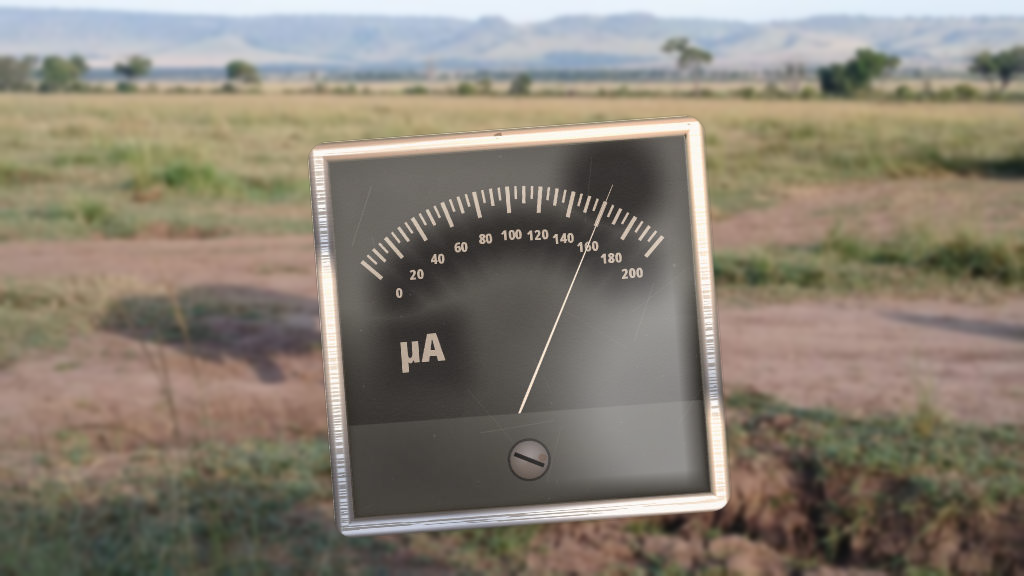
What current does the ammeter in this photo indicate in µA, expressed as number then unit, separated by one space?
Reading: 160 µA
